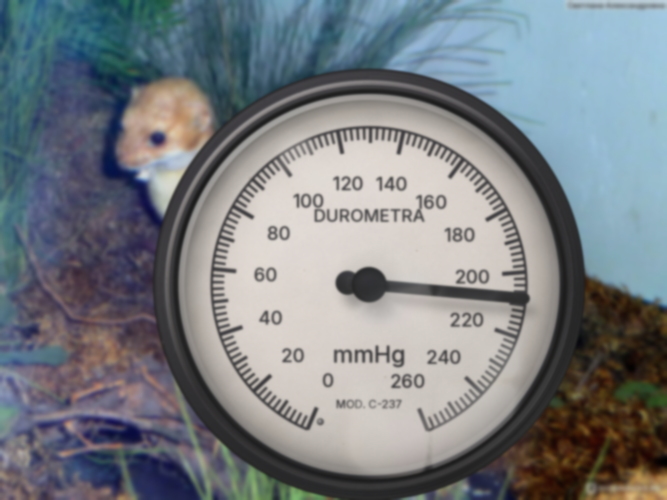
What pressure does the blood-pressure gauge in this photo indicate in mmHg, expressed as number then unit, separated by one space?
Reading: 208 mmHg
